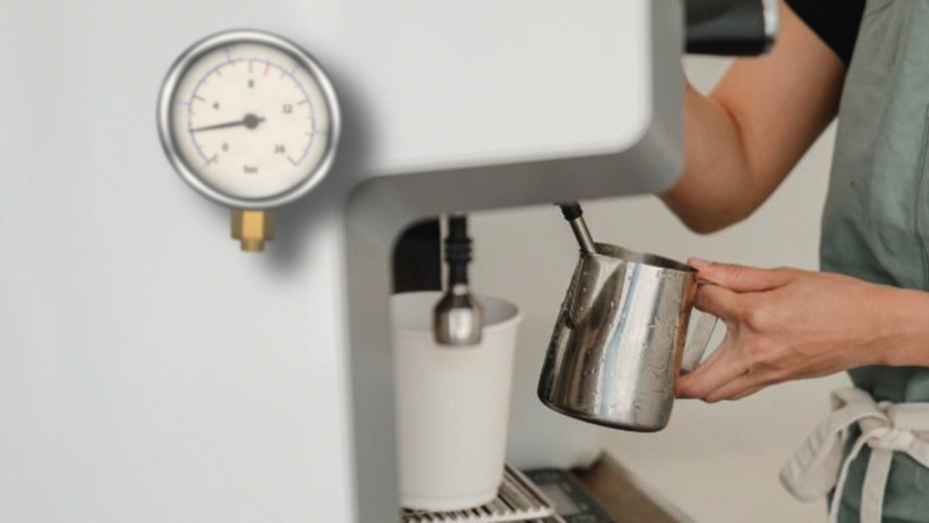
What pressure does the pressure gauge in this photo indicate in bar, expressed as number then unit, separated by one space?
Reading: 2 bar
